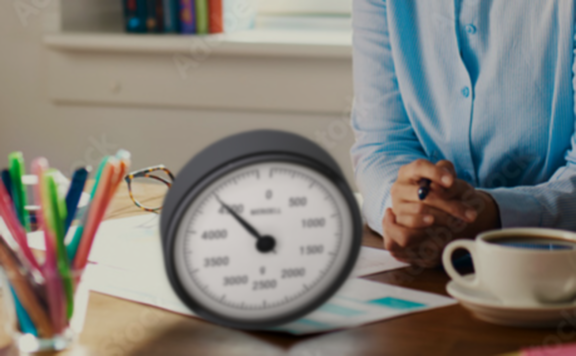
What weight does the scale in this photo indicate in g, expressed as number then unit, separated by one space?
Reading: 4500 g
